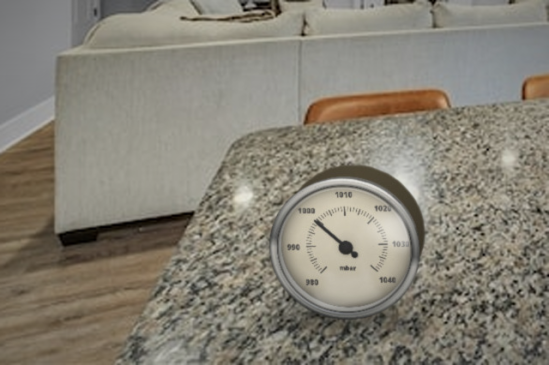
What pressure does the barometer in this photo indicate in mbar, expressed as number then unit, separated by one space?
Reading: 1000 mbar
